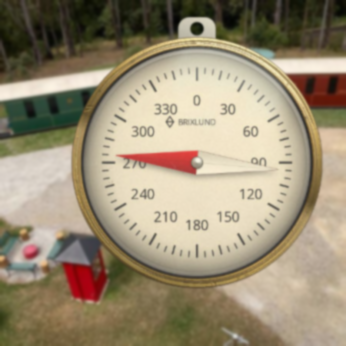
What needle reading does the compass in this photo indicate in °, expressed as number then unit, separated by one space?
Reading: 275 °
